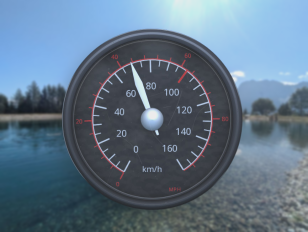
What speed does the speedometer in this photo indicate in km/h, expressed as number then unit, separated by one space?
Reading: 70 km/h
